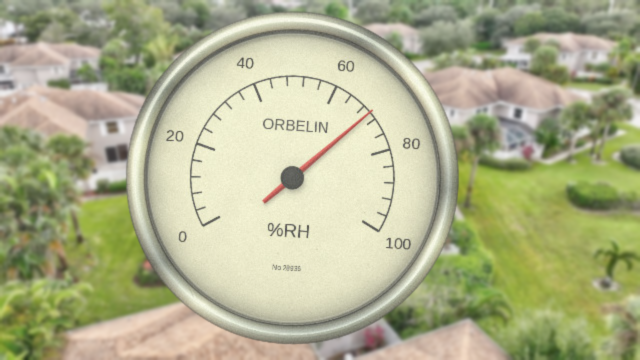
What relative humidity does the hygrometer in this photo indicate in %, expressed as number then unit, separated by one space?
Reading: 70 %
